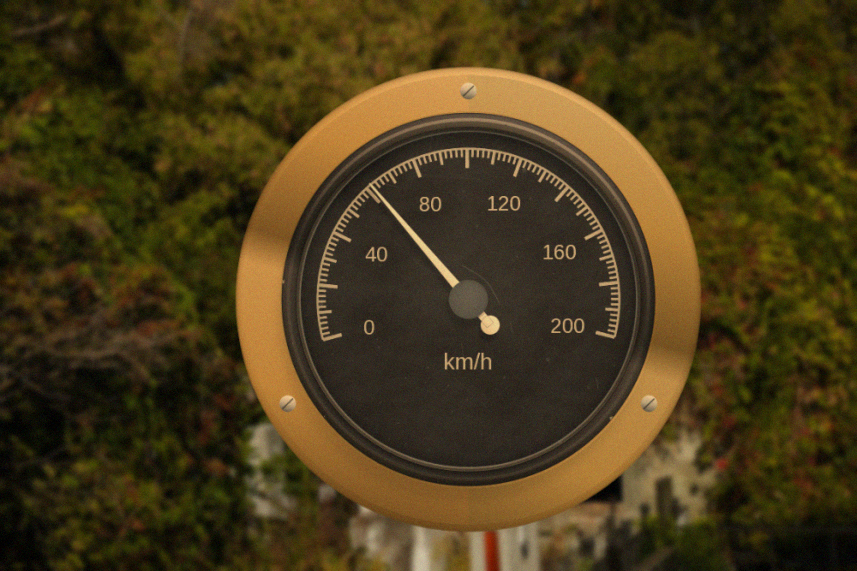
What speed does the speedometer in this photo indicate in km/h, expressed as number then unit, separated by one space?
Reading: 62 km/h
